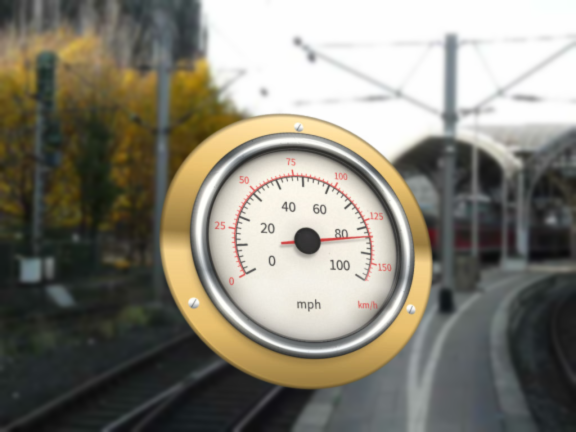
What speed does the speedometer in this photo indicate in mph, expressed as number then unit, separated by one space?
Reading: 84 mph
